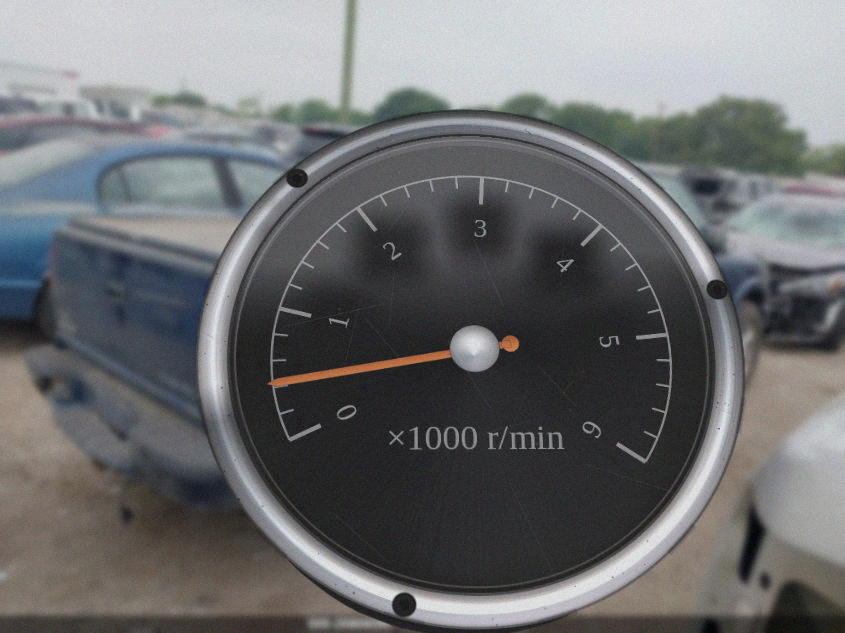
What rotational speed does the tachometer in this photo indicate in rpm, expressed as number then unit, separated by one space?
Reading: 400 rpm
